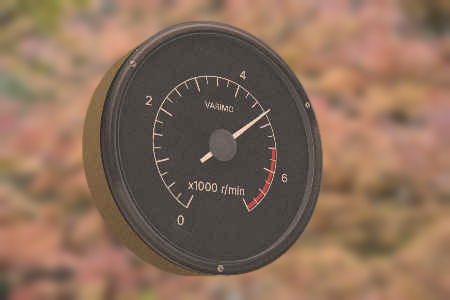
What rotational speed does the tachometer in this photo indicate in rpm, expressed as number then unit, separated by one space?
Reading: 4750 rpm
